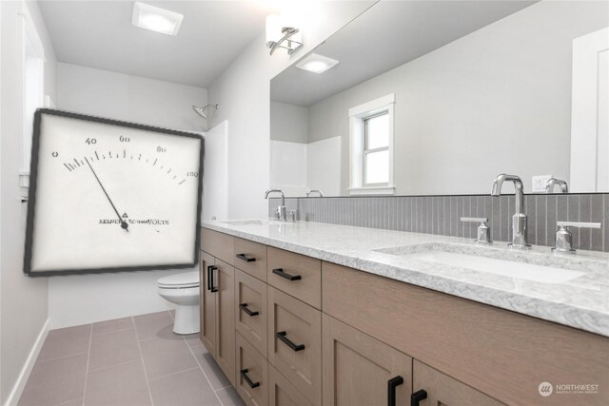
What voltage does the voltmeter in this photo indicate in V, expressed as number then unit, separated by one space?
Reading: 30 V
